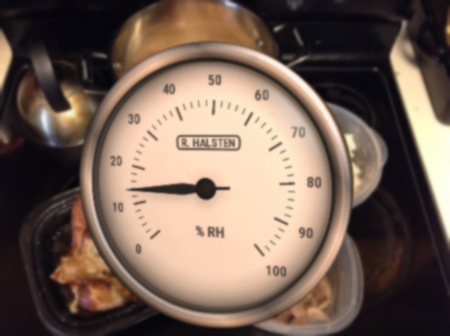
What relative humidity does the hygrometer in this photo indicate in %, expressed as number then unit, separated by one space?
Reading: 14 %
